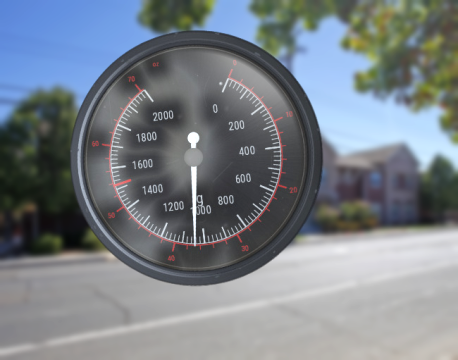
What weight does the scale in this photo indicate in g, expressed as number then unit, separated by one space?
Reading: 1040 g
